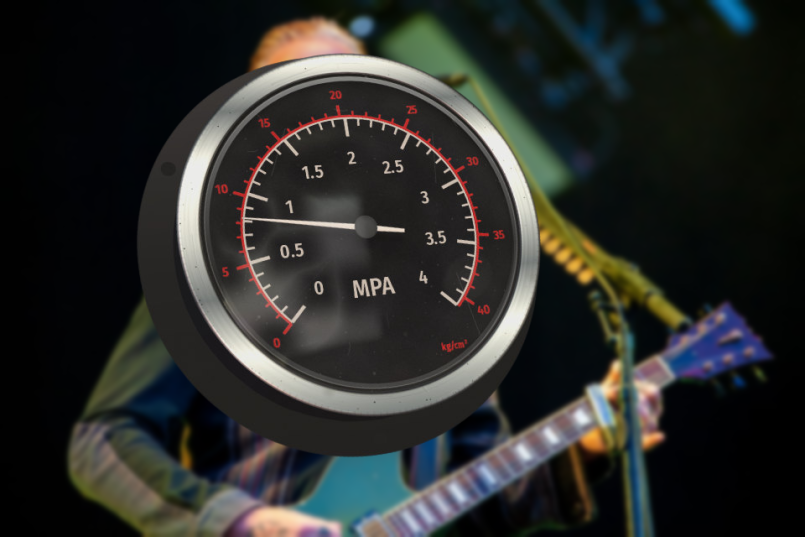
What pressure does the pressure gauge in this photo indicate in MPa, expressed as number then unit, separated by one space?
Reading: 0.8 MPa
